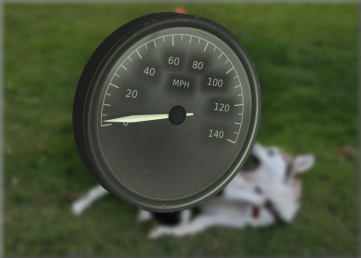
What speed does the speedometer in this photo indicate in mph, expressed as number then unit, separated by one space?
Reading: 2.5 mph
